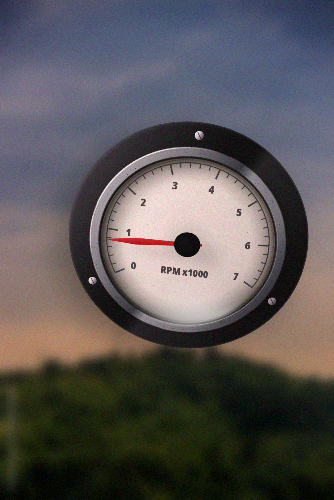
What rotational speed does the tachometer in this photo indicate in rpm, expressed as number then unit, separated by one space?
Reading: 800 rpm
